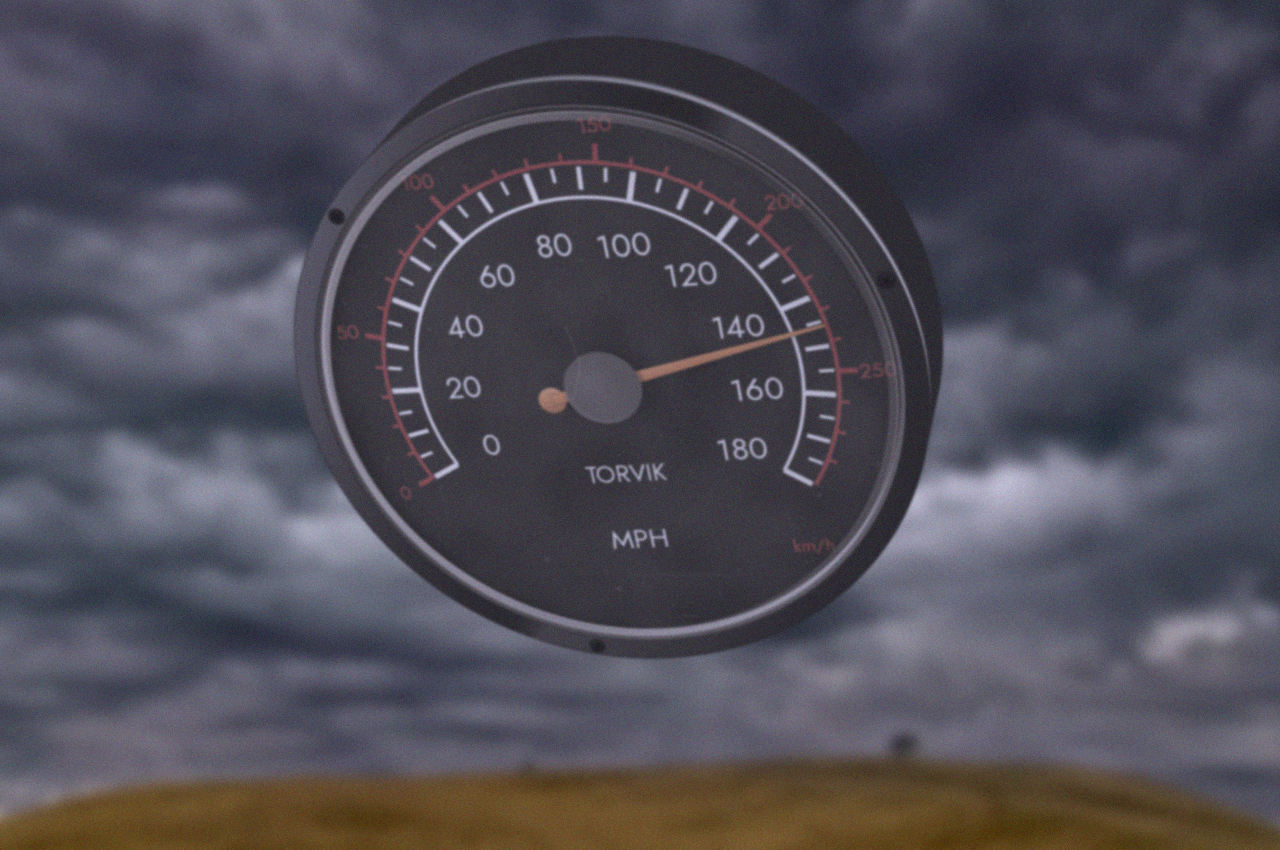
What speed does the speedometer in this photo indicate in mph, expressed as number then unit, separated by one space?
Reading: 145 mph
